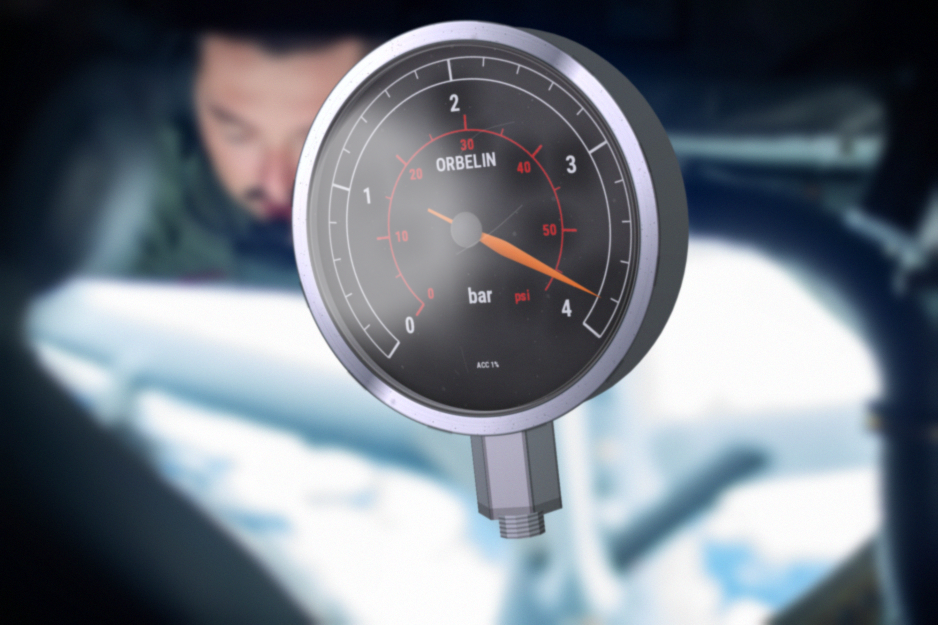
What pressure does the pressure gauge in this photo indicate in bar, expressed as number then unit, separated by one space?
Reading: 3.8 bar
